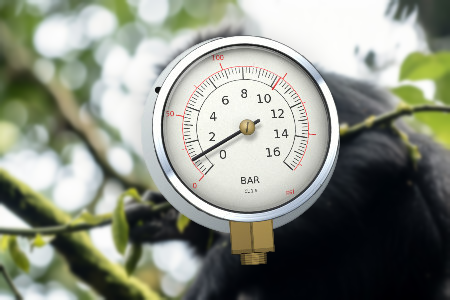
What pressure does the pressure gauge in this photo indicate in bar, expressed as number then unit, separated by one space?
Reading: 1 bar
